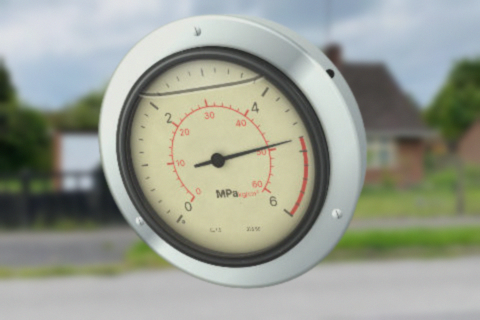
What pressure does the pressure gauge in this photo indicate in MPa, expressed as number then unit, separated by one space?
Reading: 4.8 MPa
